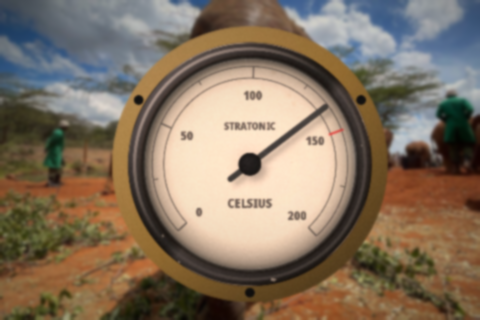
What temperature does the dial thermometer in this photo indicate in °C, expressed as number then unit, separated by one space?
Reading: 137.5 °C
